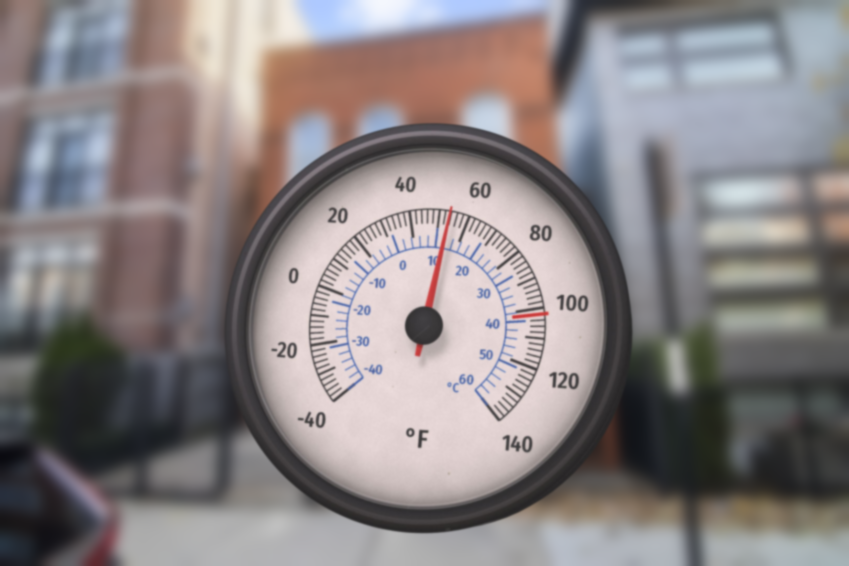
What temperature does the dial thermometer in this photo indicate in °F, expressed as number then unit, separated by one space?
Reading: 54 °F
